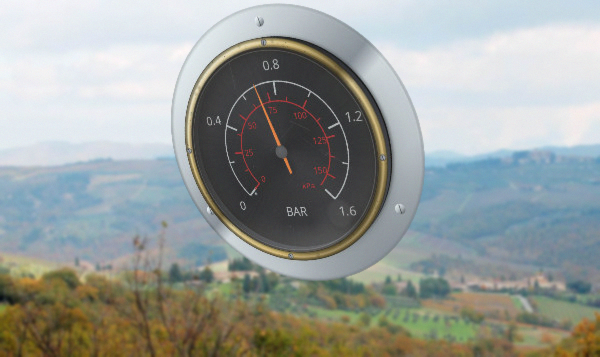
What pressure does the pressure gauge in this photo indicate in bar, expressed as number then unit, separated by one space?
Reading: 0.7 bar
